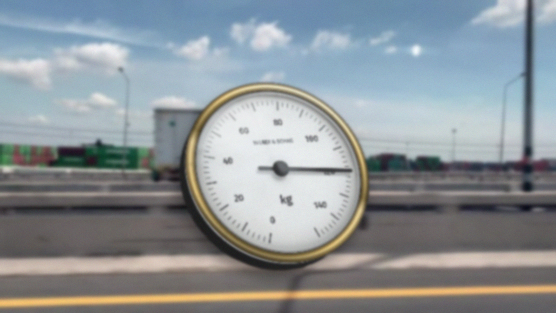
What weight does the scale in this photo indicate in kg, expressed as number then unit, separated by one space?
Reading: 120 kg
